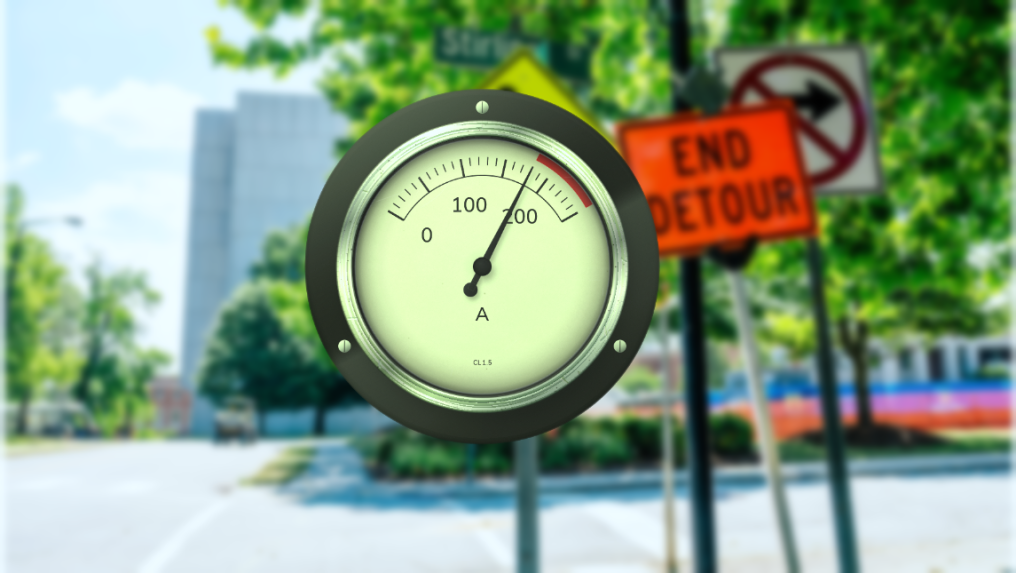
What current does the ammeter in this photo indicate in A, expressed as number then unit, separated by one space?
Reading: 180 A
